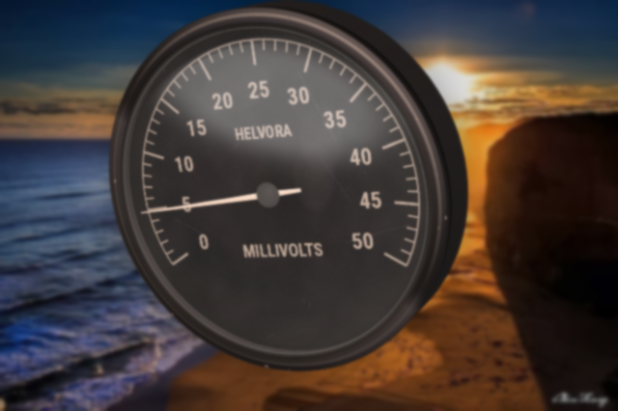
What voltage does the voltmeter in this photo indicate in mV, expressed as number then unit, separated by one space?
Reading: 5 mV
